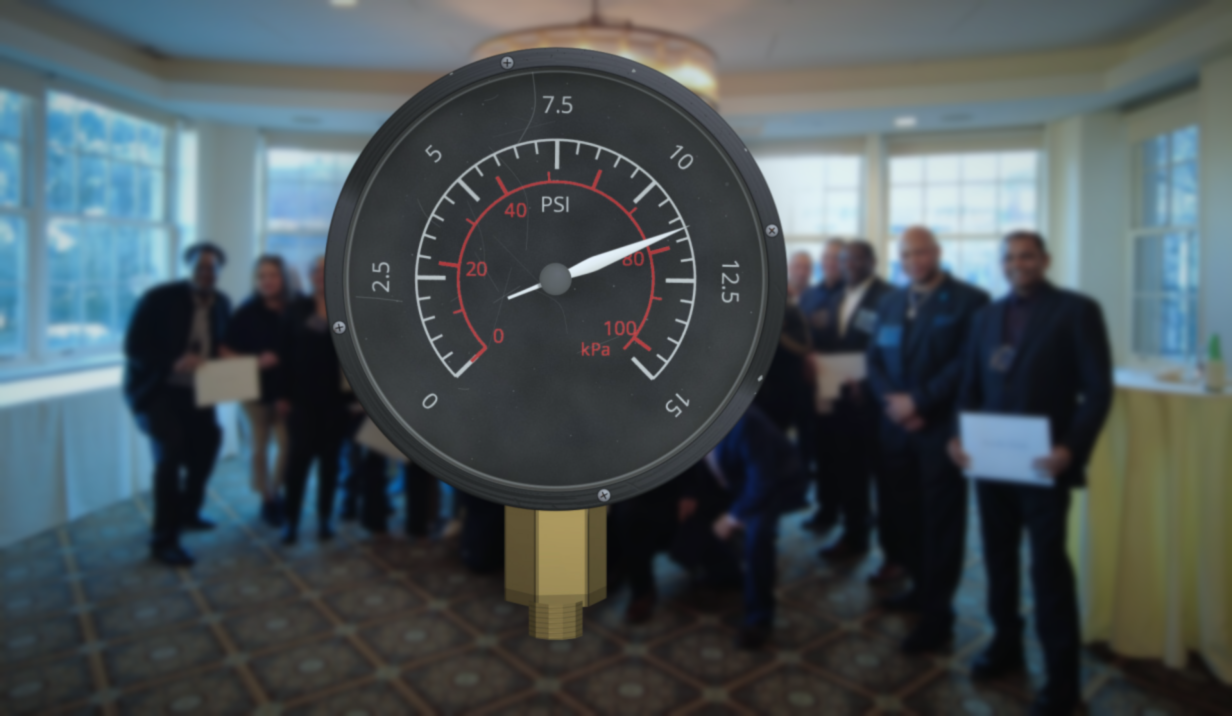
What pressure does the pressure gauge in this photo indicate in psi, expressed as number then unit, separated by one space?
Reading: 11.25 psi
